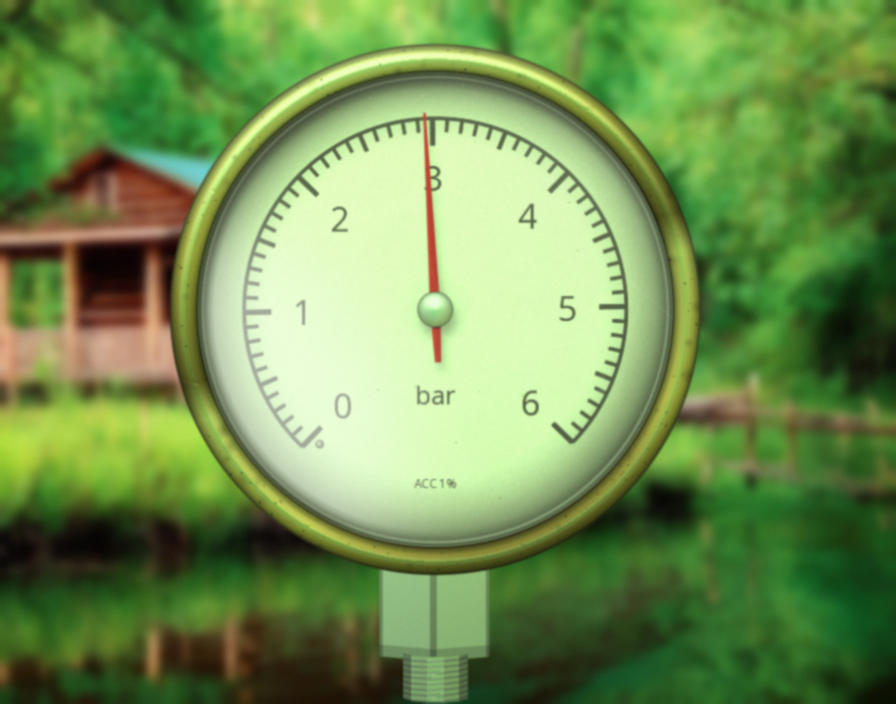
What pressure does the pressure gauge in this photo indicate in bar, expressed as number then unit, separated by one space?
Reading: 2.95 bar
